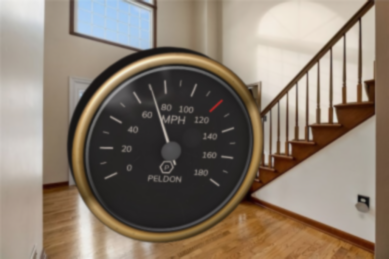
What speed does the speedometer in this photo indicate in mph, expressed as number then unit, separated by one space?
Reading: 70 mph
